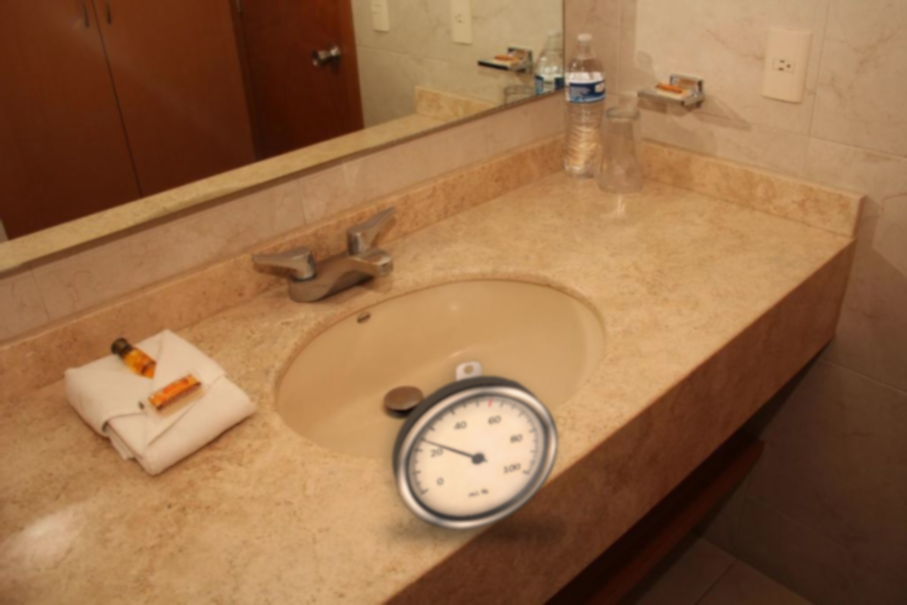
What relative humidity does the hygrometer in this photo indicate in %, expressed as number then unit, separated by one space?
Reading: 25 %
